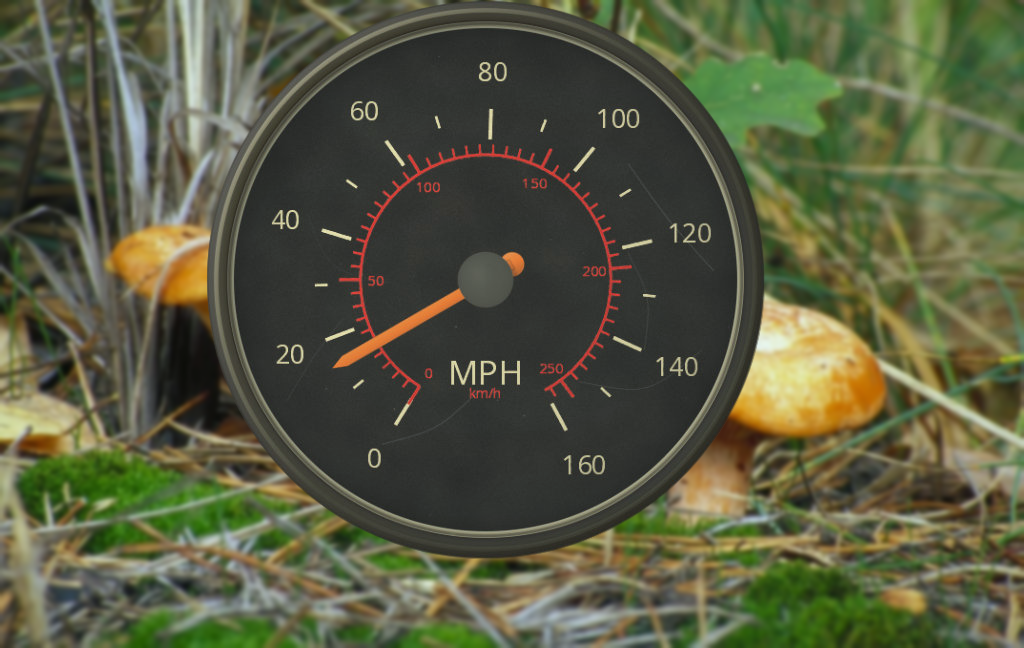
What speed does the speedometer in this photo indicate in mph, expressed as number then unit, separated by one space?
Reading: 15 mph
